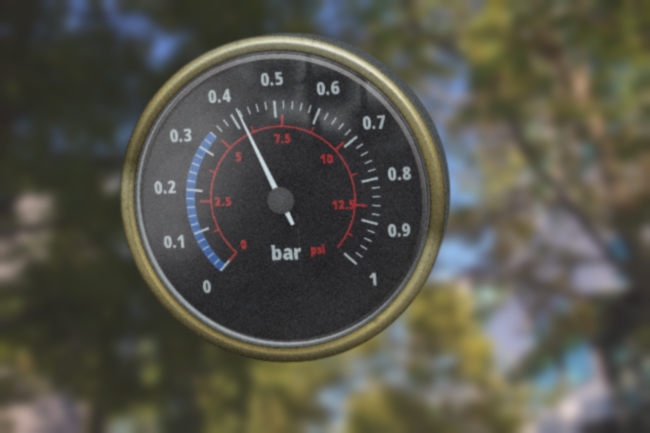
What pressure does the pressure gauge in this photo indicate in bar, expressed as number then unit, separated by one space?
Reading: 0.42 bar
